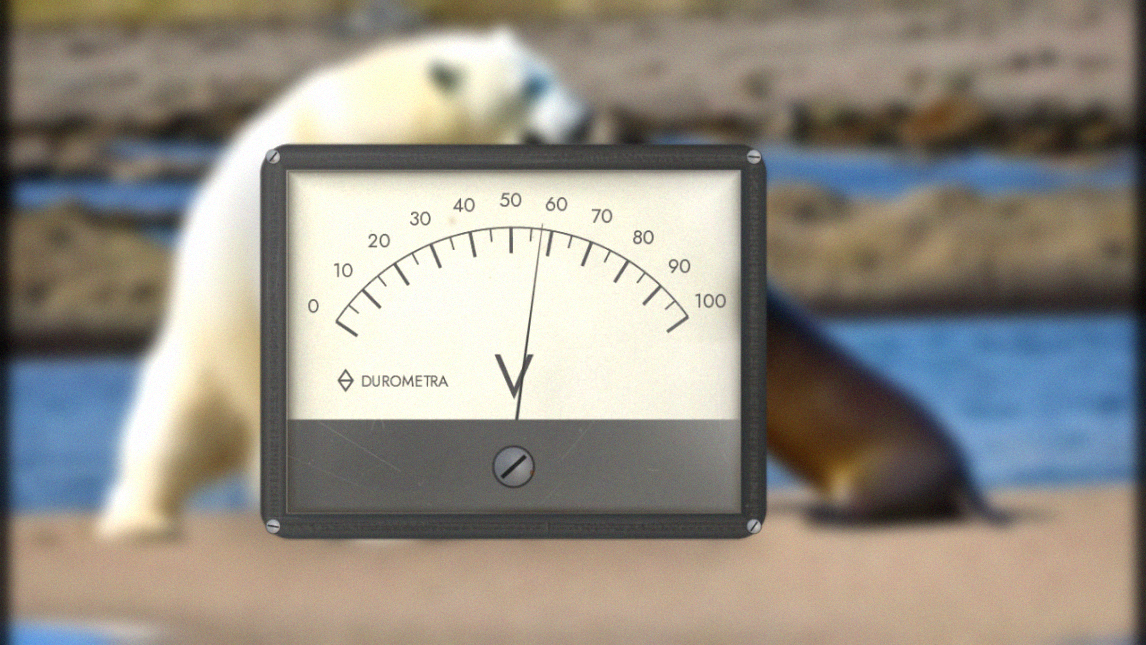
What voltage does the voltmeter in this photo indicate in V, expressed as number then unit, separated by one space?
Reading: 57.5 V
